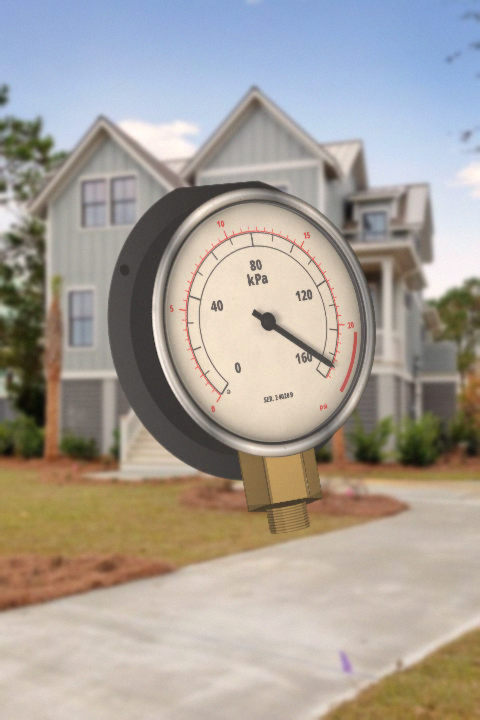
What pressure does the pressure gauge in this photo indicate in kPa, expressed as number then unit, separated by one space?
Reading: 155 kPa
